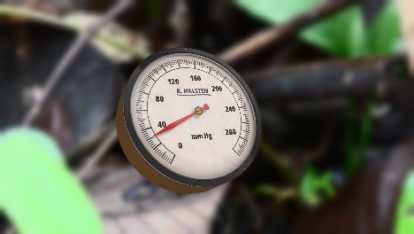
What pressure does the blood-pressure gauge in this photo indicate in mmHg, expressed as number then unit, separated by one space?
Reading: 30 mmHg
